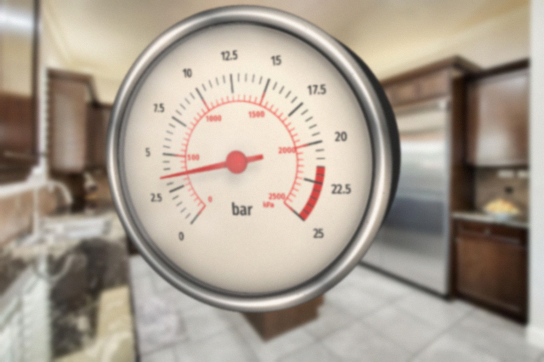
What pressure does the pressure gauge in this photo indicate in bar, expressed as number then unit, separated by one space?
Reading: 3.5 bar
